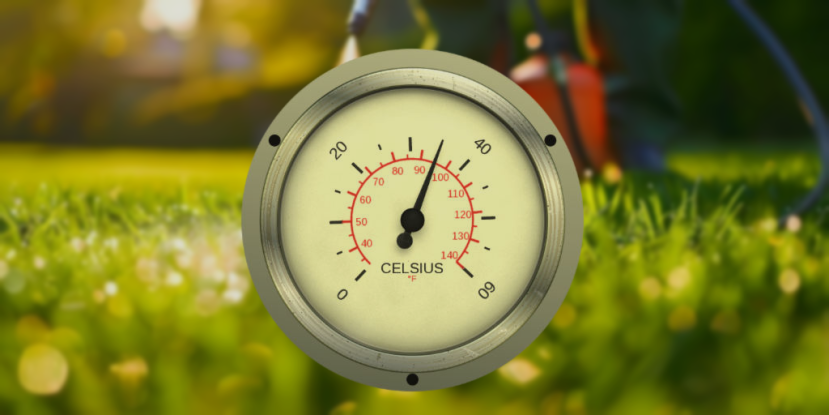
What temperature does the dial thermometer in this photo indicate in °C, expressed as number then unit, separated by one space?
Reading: 35 °C
